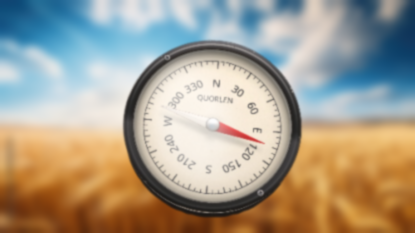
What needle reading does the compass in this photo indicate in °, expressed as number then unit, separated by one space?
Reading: 105 °
